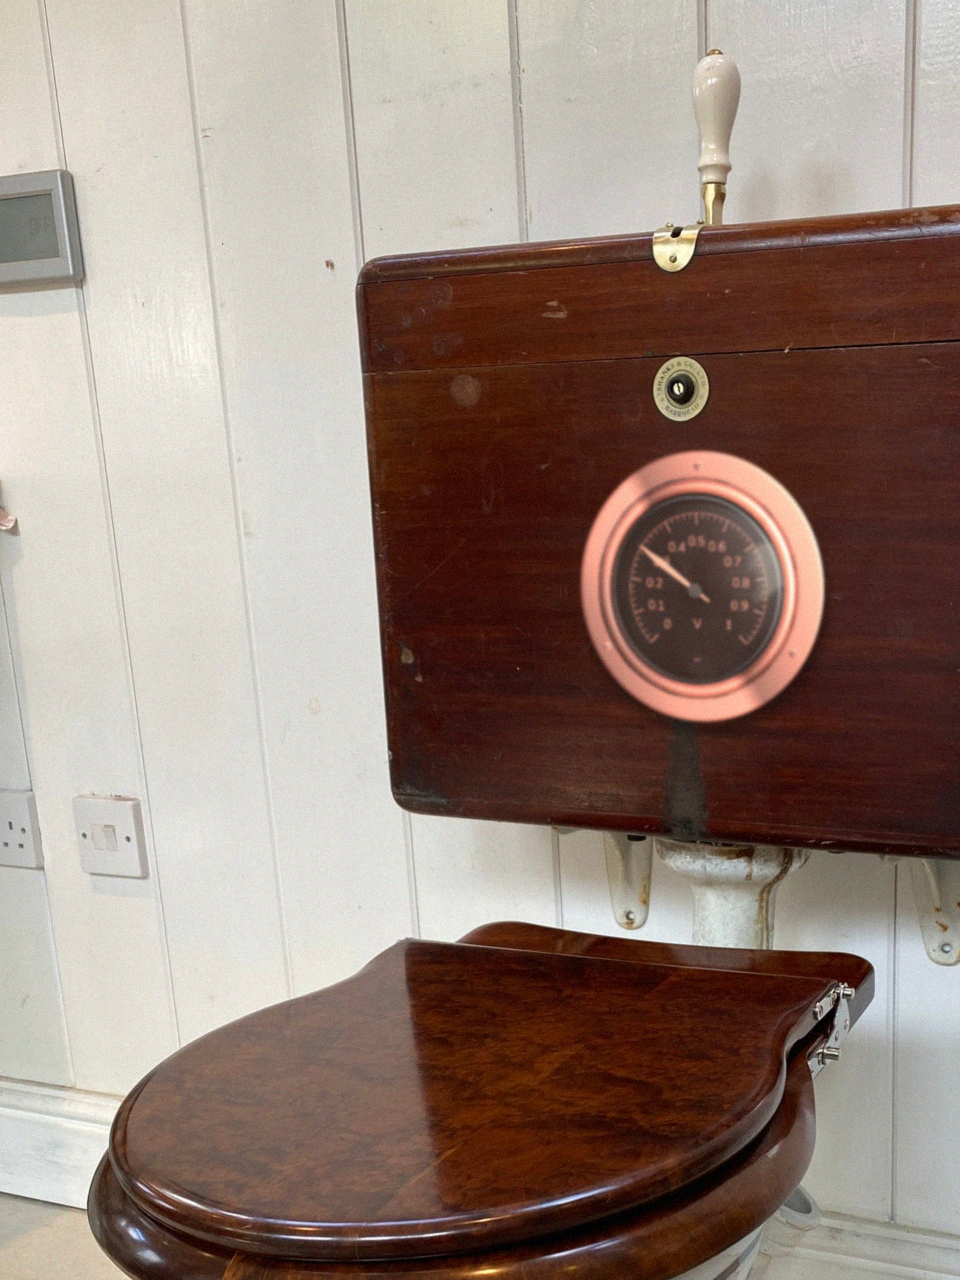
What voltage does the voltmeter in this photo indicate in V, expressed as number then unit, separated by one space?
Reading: 0.3 V
